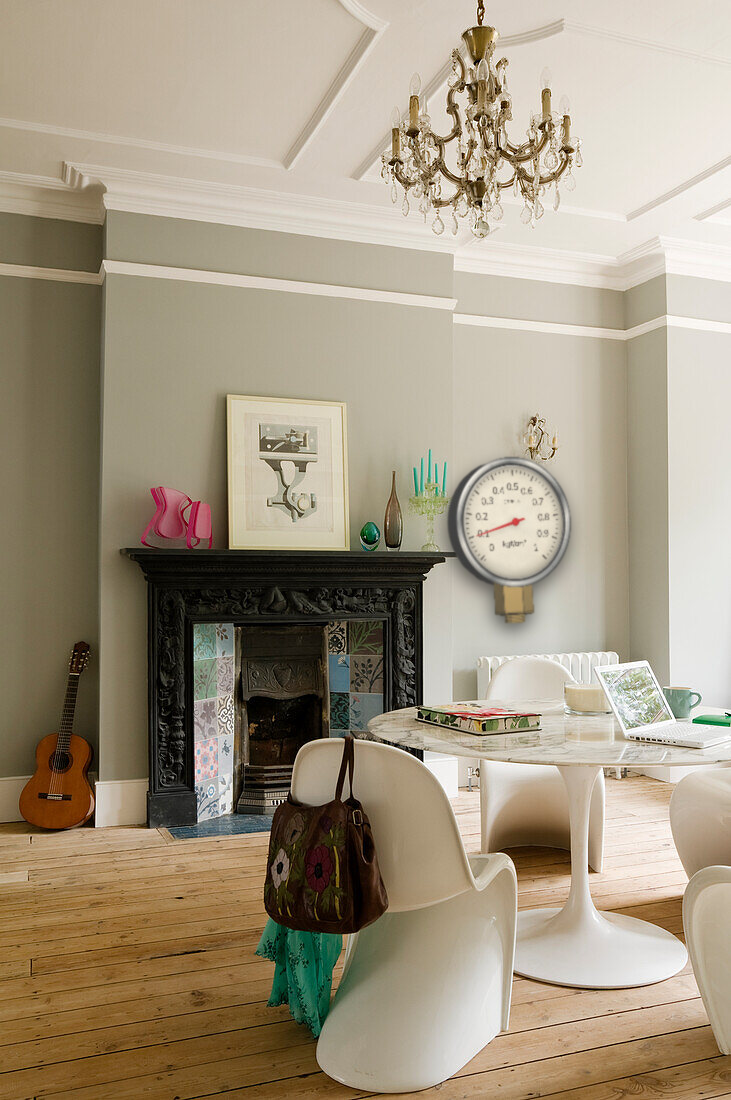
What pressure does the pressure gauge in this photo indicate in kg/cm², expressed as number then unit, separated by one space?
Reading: 0.1 kg/cm²
